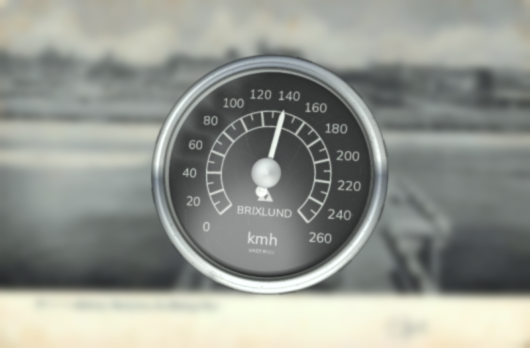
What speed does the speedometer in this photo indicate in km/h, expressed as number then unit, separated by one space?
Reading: 140 km/h
